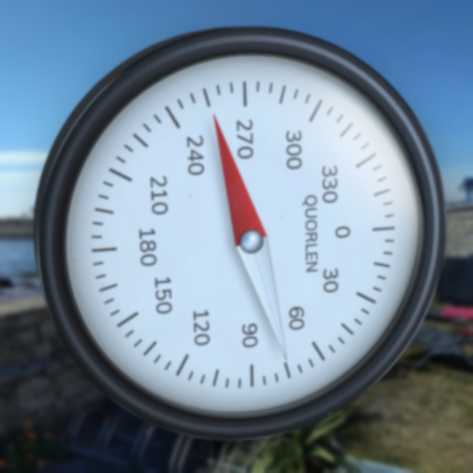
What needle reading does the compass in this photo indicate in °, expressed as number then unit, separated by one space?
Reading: 255 °
